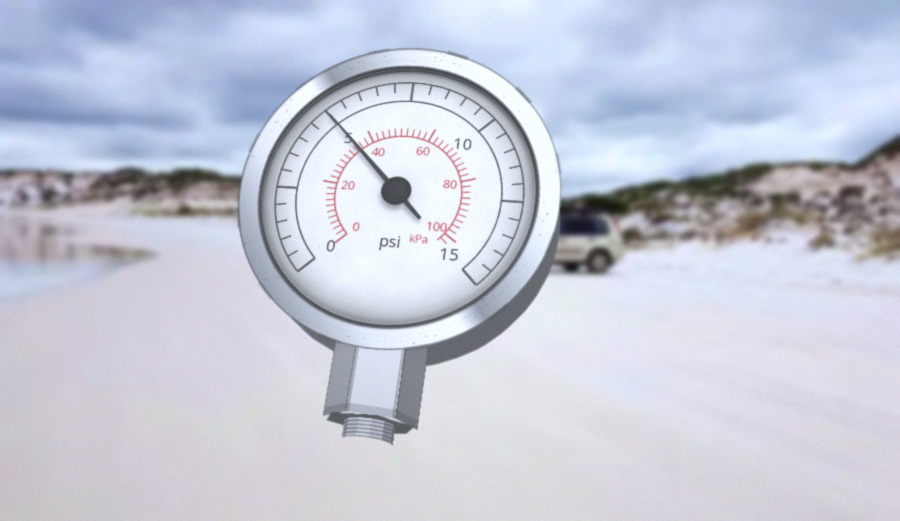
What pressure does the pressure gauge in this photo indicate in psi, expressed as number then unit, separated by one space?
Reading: 5 psi
